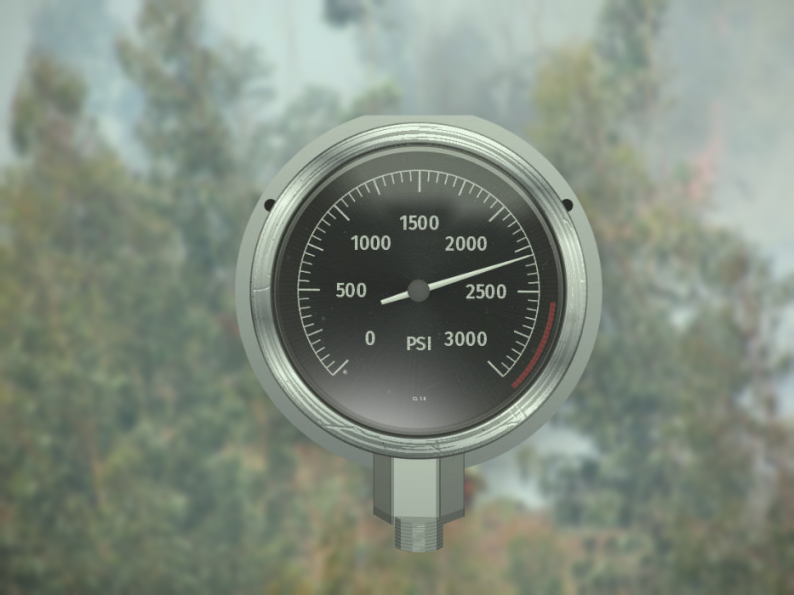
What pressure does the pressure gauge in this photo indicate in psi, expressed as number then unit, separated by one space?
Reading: 2300 psi
